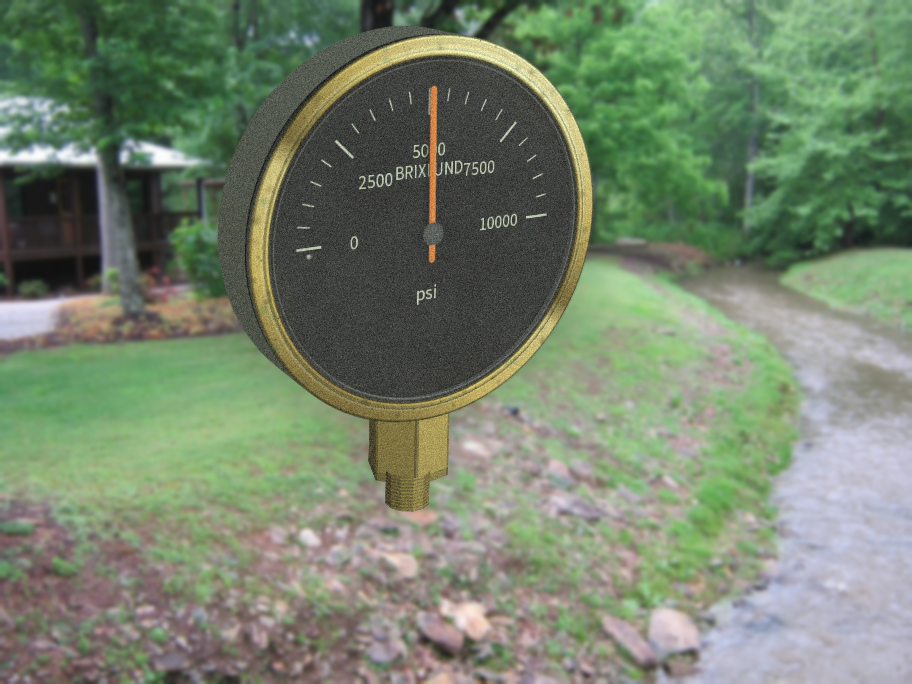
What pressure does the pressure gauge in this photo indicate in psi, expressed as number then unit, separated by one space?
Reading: 5000 psi
